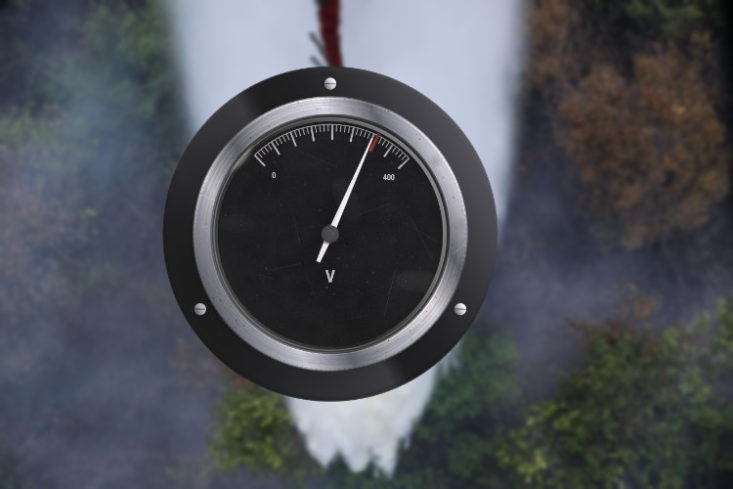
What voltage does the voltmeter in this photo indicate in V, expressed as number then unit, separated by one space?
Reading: 300 V
